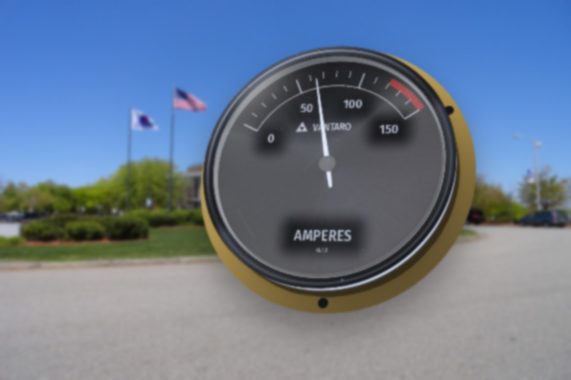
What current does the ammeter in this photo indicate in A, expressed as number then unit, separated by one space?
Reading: 65 A
